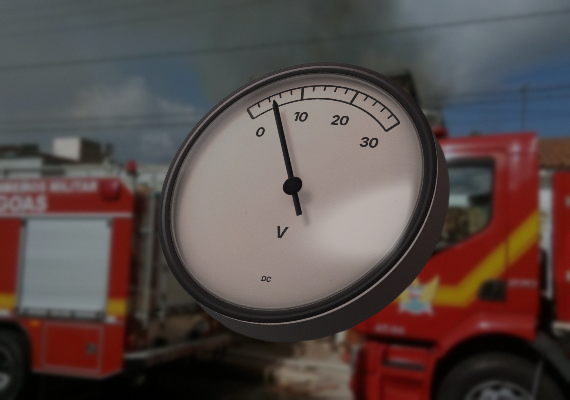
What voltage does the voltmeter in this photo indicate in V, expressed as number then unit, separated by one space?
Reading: 5 V
